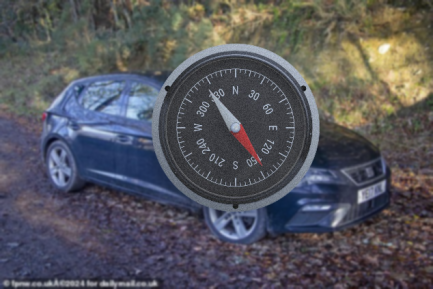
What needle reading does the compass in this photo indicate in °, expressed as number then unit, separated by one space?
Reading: 145 °
